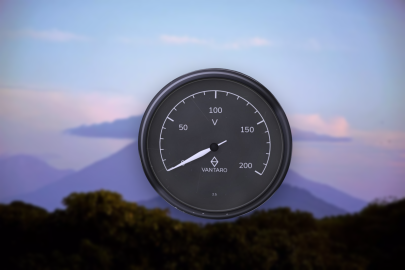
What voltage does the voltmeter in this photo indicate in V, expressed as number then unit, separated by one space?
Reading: 0 V
